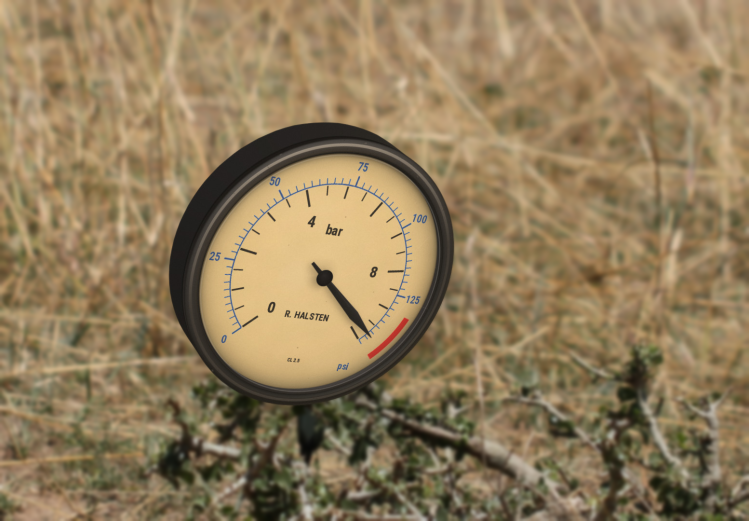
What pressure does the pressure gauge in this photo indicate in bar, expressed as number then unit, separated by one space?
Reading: 9.75 bar
